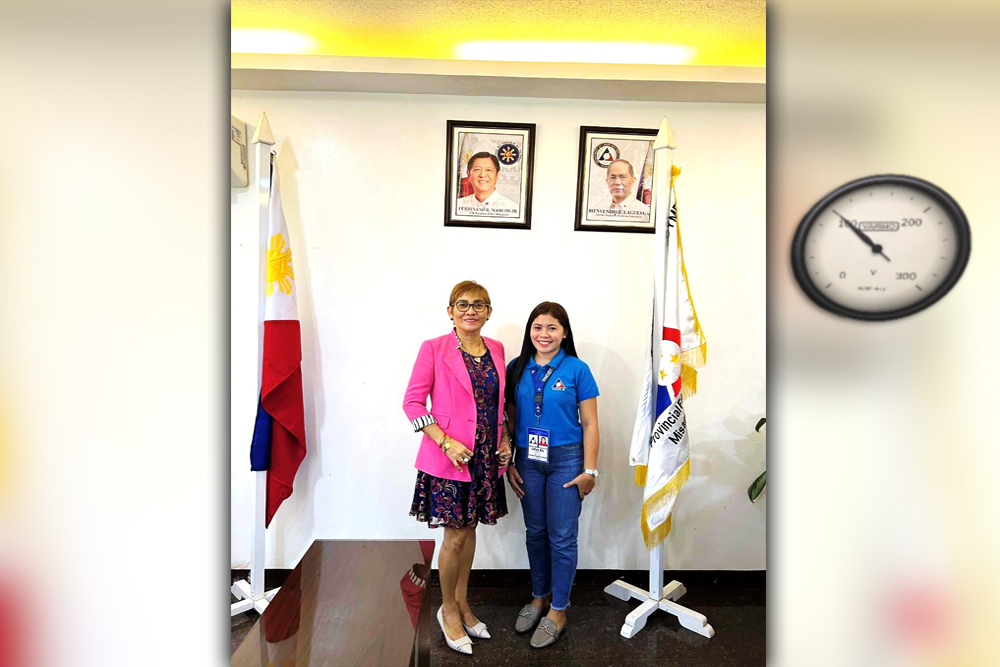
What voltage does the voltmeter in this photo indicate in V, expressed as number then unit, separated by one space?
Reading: 100 V
